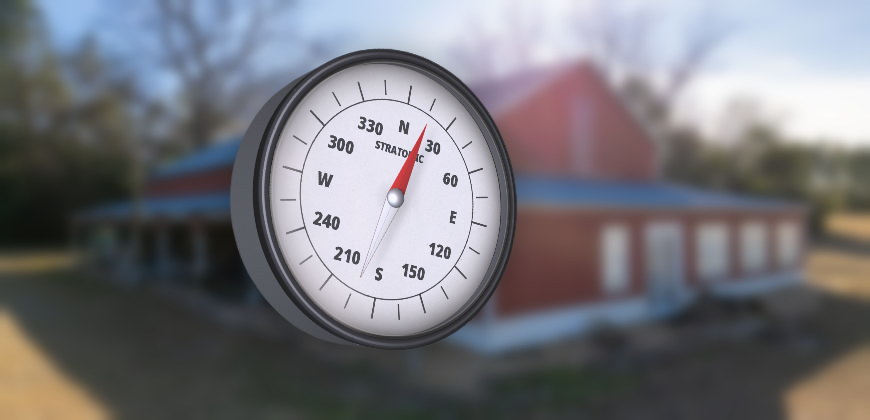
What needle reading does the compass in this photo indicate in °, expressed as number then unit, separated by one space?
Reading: 15 °
